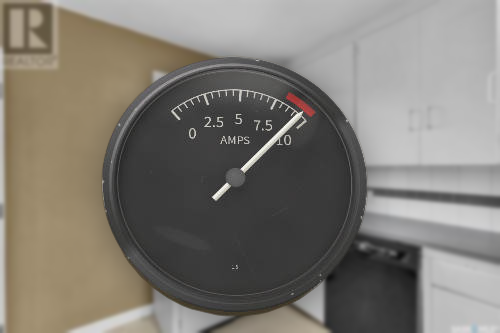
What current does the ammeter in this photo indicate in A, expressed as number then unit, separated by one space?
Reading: 9.5 A
